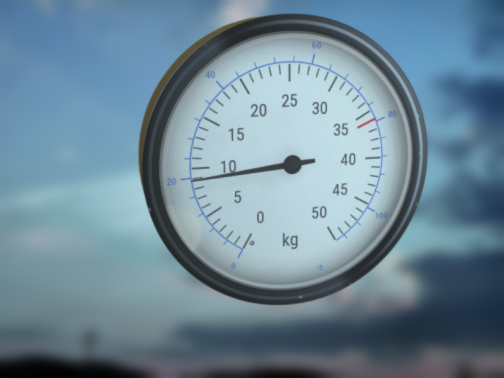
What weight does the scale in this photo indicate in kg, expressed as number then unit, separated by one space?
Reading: 9 kg
